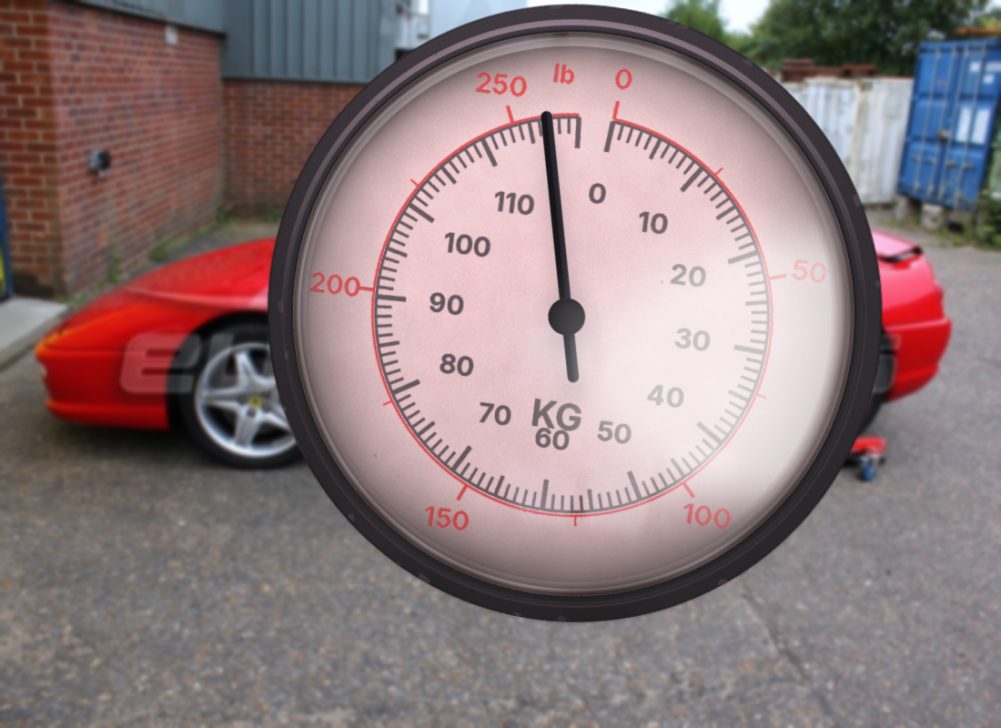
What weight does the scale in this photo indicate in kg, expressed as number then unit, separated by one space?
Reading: 117 kg
